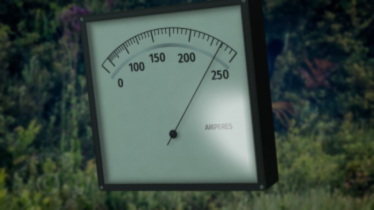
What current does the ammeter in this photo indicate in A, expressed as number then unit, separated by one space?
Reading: 235 A
